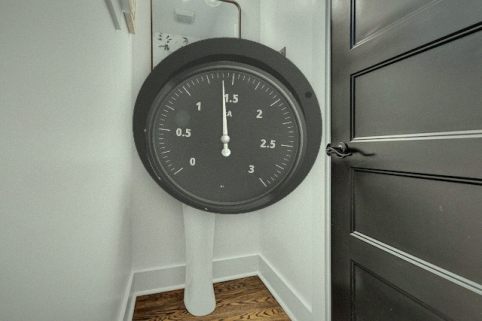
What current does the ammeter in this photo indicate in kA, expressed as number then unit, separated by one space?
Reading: 1.4 kA
